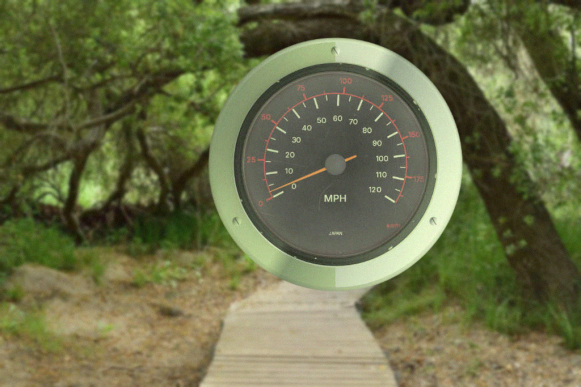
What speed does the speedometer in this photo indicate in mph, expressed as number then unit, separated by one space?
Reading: 2.5 mph
